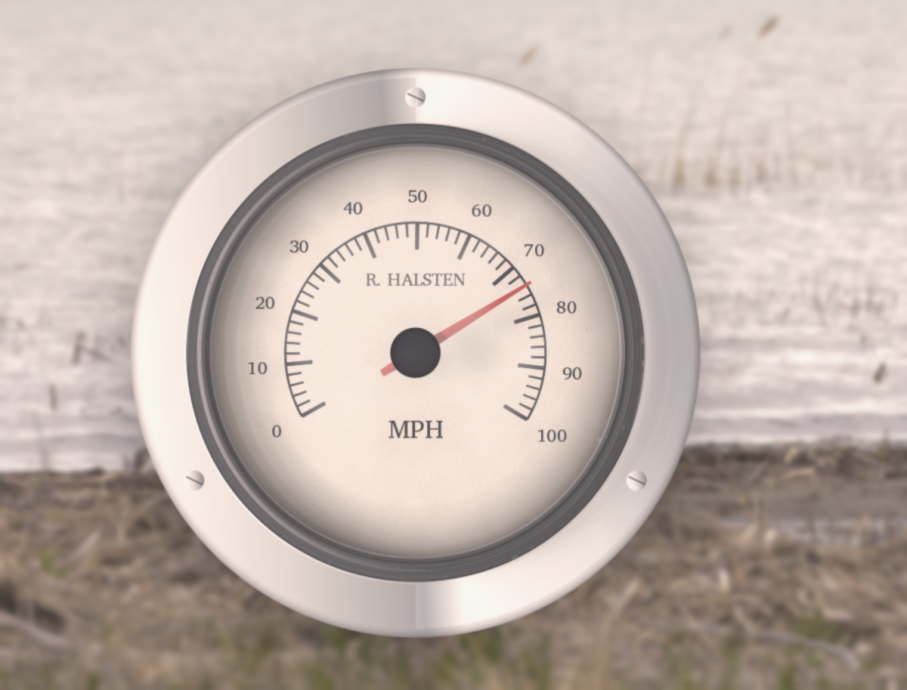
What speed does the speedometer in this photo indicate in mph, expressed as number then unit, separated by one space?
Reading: 74 mph
